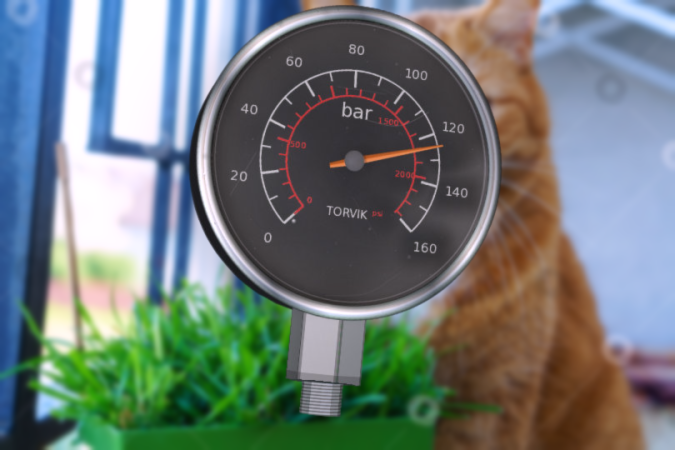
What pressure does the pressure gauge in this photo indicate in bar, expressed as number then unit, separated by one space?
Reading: 125 bar
